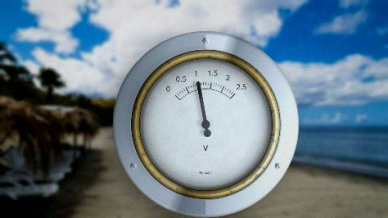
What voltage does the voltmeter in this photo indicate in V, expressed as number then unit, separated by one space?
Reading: 1 V
